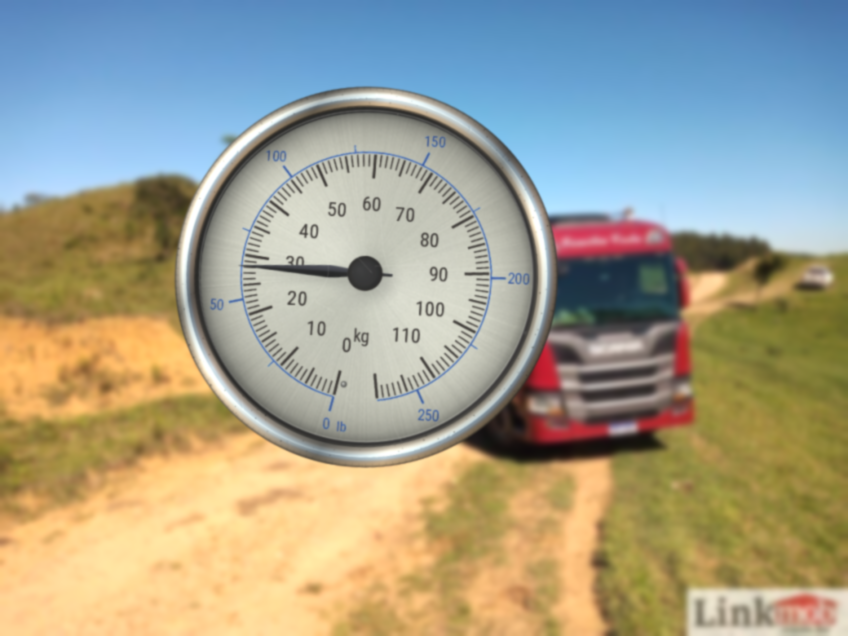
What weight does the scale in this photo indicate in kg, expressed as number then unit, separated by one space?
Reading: 28 kg
